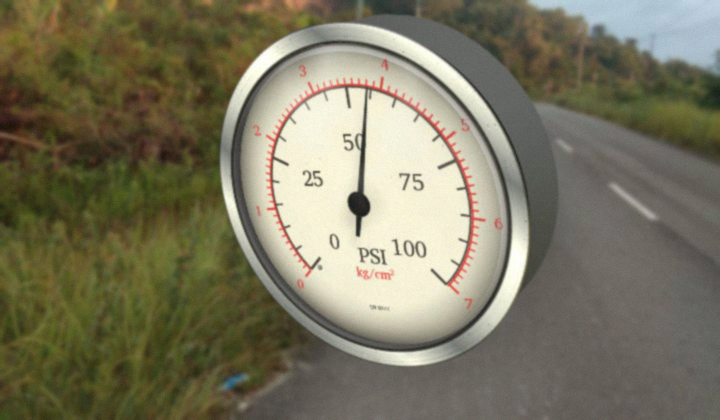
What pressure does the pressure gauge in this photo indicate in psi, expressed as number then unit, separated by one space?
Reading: 55 psi
